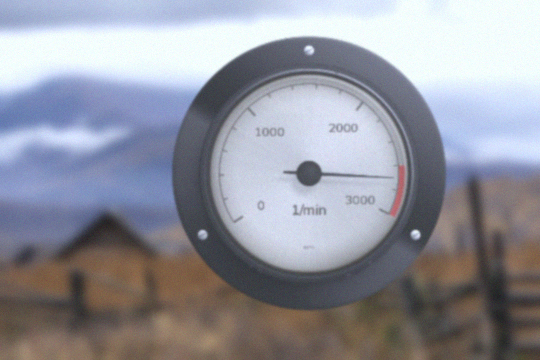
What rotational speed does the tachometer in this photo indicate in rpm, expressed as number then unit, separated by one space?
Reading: 2700 rpm
